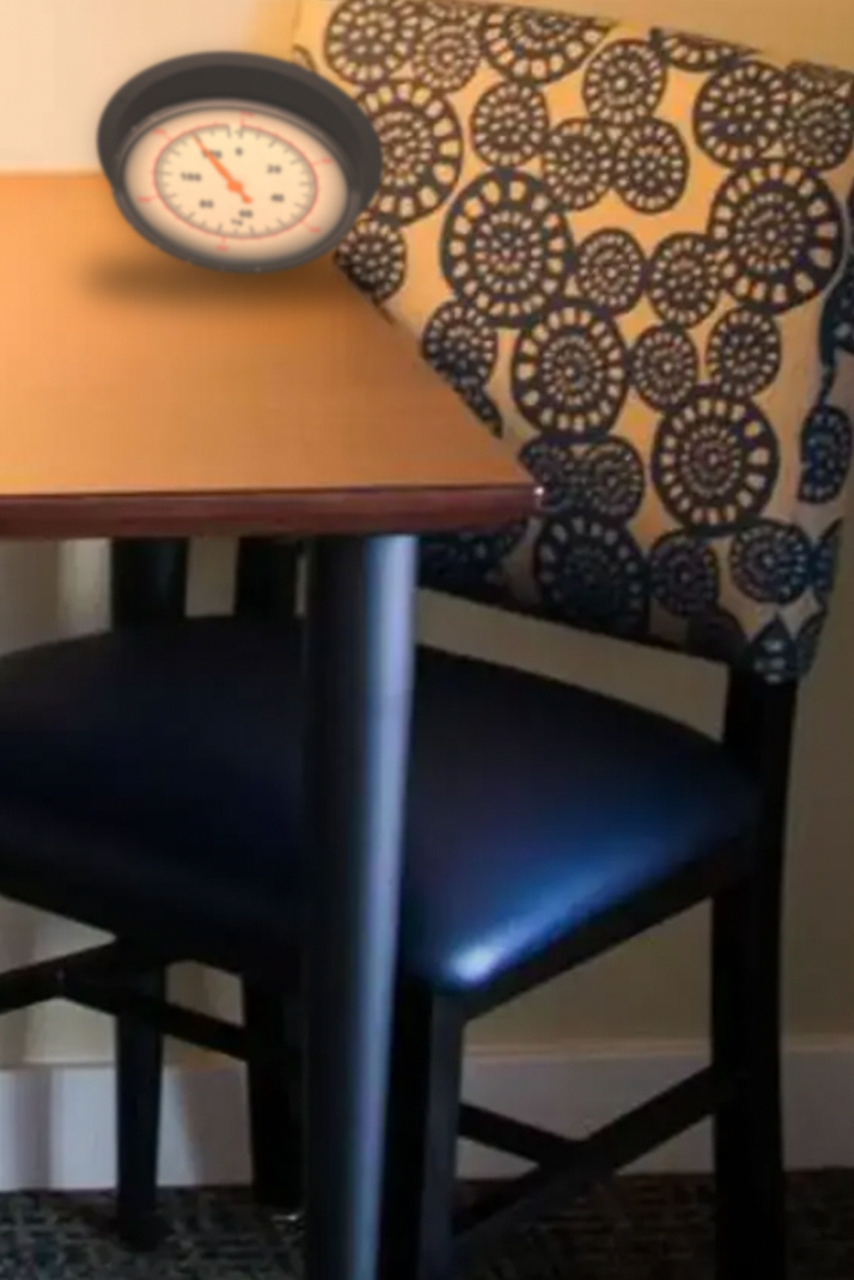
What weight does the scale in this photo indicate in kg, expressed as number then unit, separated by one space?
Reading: 120 kg
